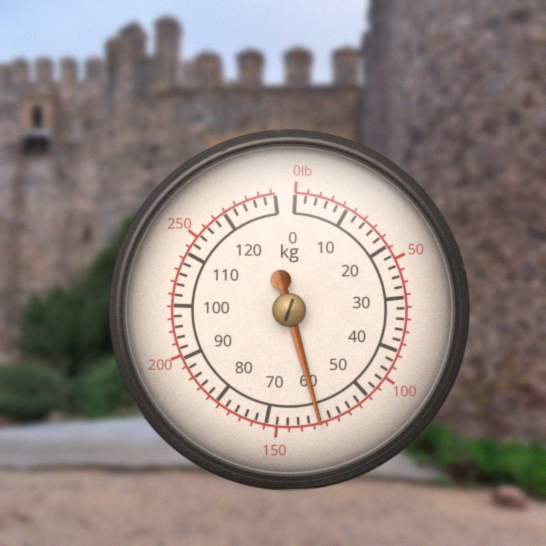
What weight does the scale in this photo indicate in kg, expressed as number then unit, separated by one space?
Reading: 60 kg
